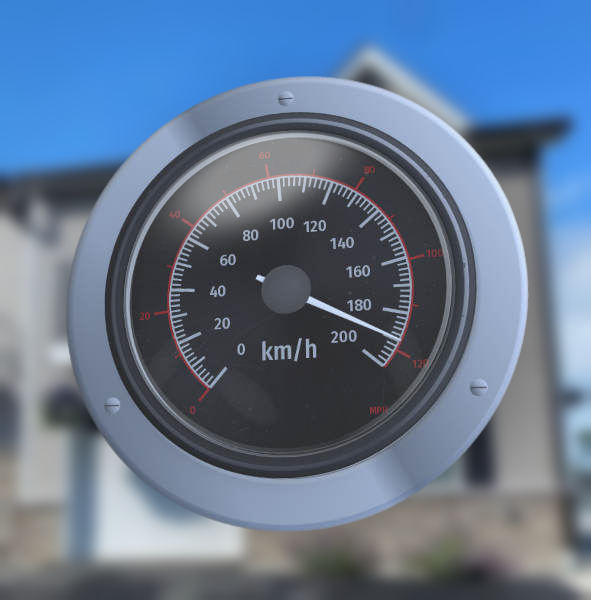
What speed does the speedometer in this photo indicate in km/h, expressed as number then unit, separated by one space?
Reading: 190 km/h
